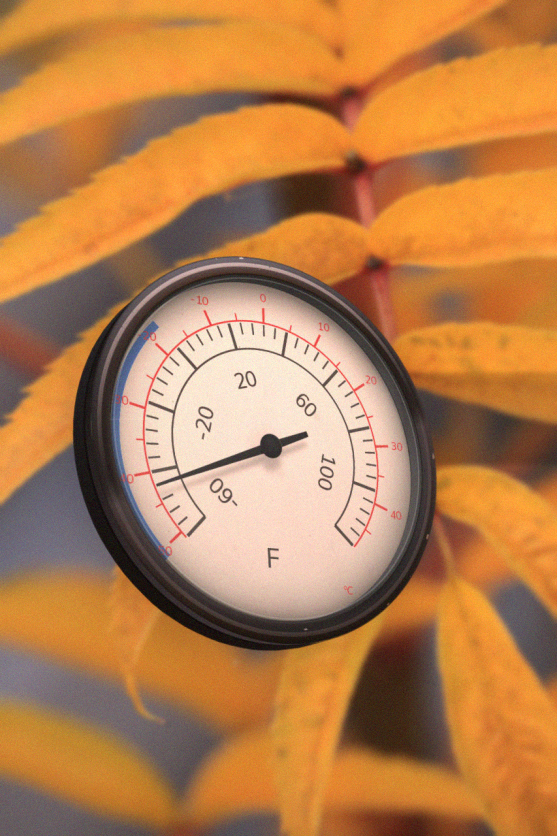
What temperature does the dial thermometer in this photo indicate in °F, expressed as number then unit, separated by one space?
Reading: -44 °F
